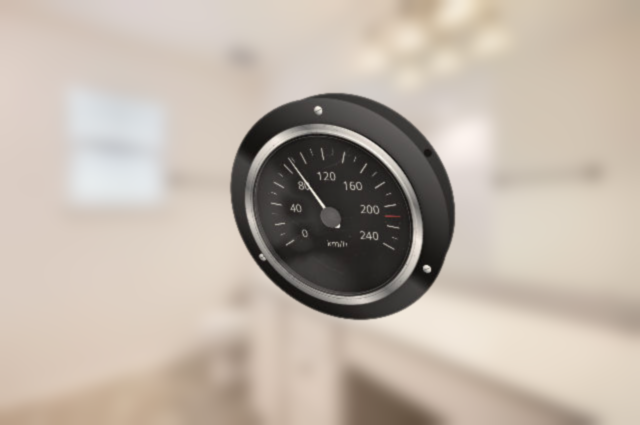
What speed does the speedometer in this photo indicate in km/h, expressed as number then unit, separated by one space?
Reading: 90 km/h
